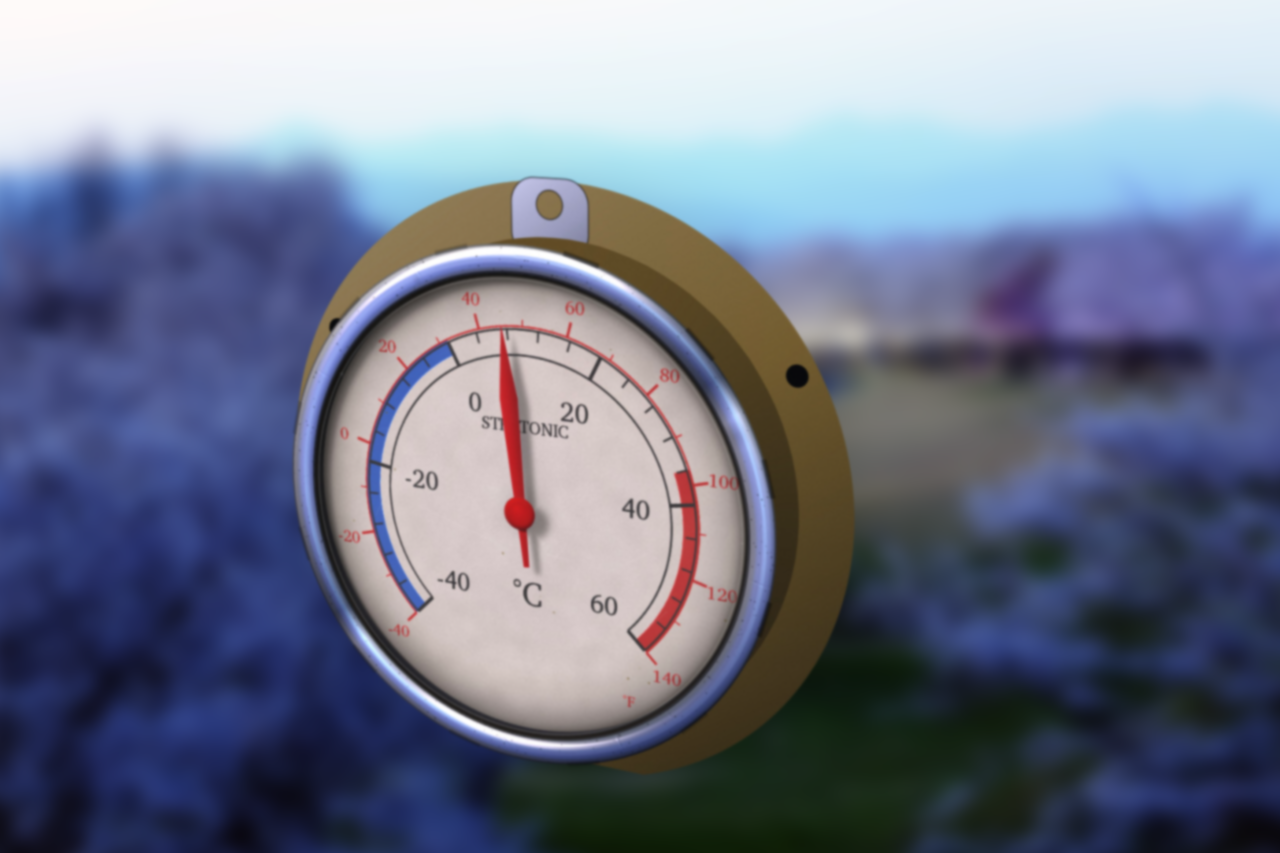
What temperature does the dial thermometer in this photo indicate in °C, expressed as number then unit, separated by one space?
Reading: 8 °C
